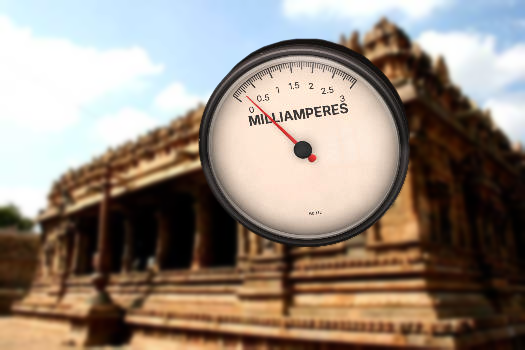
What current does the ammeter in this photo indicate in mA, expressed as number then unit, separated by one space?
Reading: 0.25 mA
